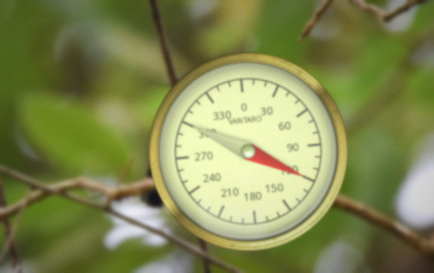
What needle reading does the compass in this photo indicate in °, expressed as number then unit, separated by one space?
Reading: 120 °
